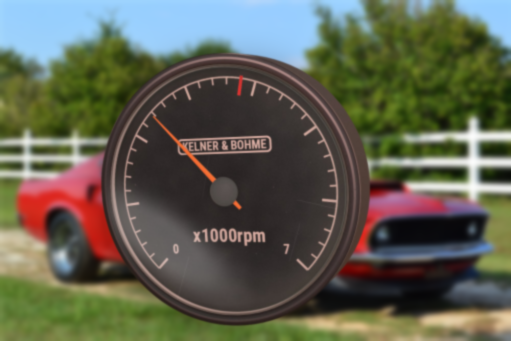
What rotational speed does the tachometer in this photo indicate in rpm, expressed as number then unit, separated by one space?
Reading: 2400 rpm
